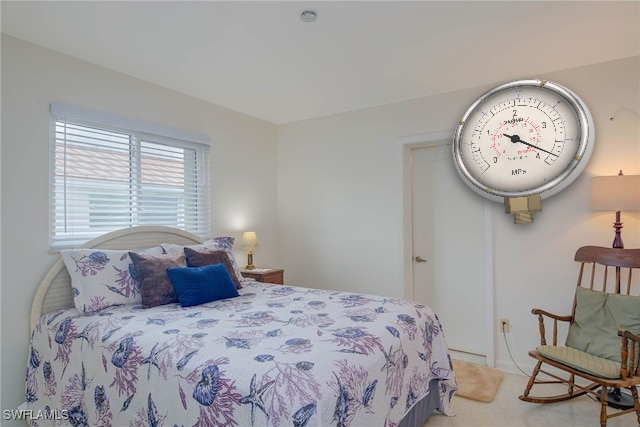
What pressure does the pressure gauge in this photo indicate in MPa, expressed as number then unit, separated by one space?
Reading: 3.8 MPa
